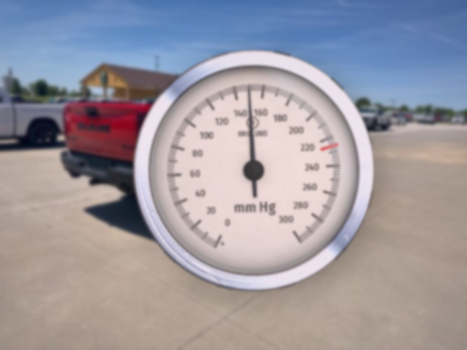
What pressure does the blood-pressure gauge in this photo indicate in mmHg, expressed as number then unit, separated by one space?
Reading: 150 mmHg
